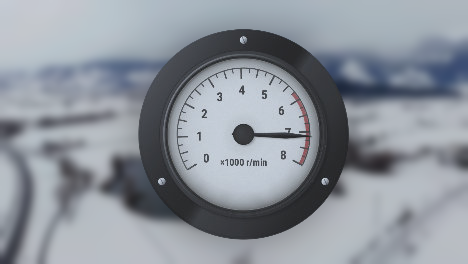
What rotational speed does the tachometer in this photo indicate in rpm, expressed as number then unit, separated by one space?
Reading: 7125 rpm
